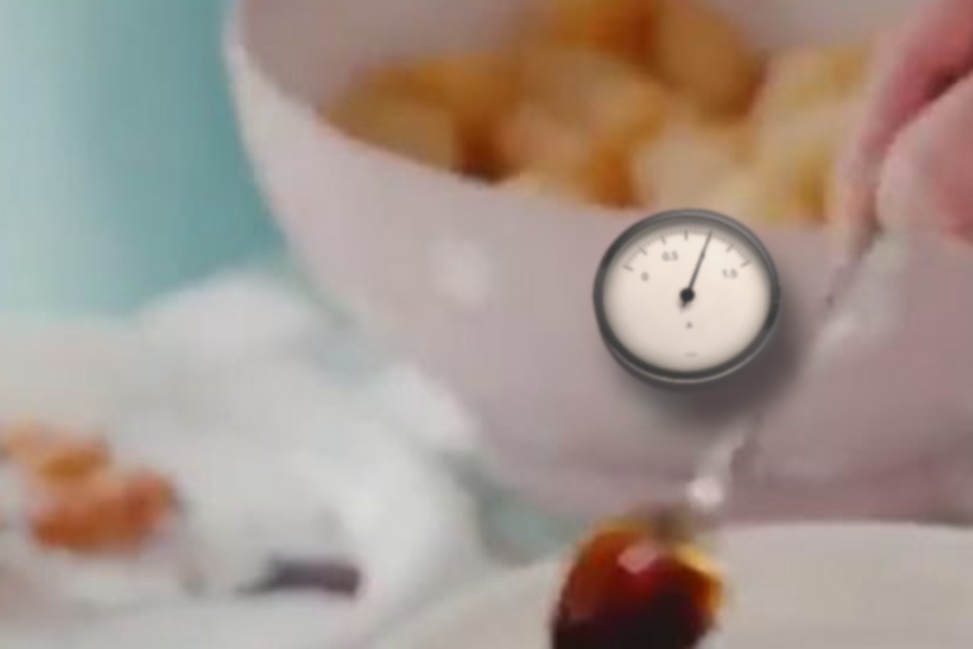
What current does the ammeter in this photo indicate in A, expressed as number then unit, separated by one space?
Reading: 1 A
